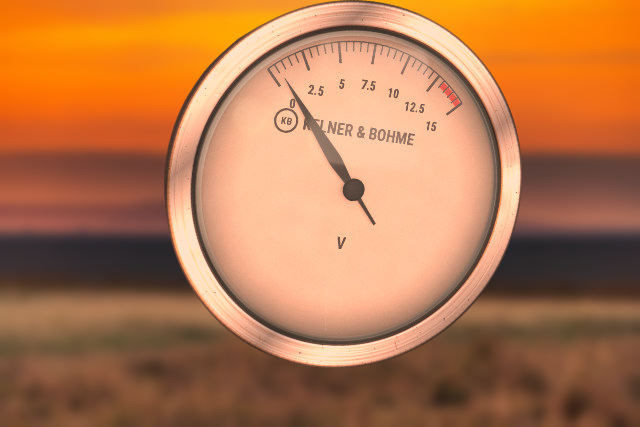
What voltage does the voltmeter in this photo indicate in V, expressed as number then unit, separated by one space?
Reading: 0.5 V
